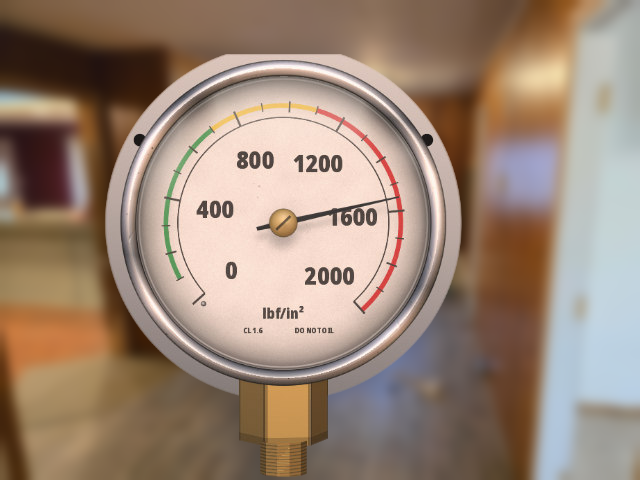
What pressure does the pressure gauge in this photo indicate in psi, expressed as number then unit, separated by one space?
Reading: 1550 psi
